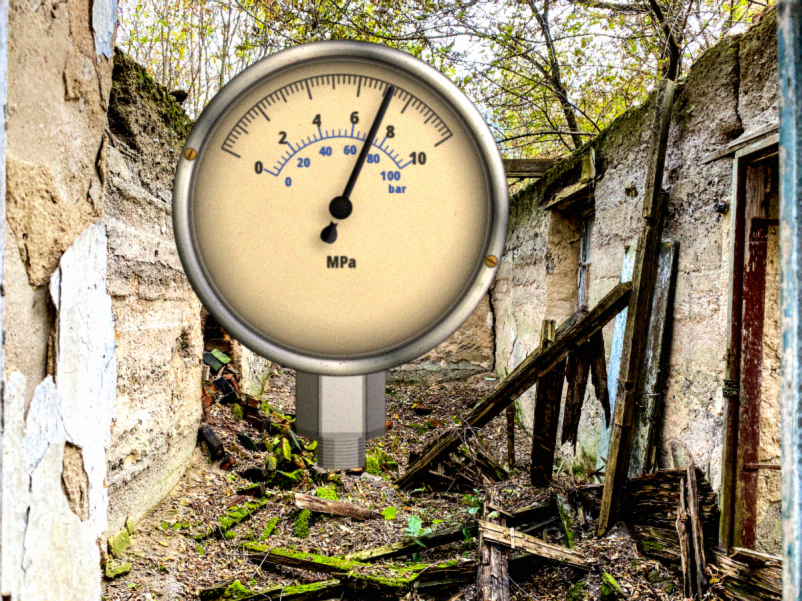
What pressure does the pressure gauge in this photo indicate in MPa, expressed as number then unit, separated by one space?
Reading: 7.2 MPa
